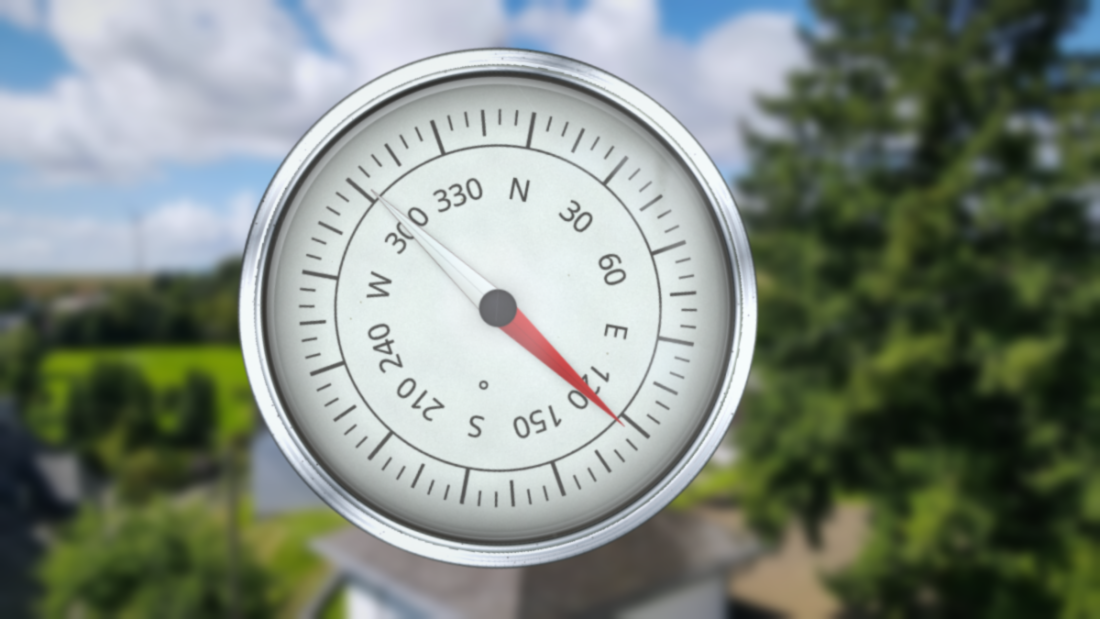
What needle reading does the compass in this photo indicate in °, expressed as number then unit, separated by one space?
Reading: 122.5 °
